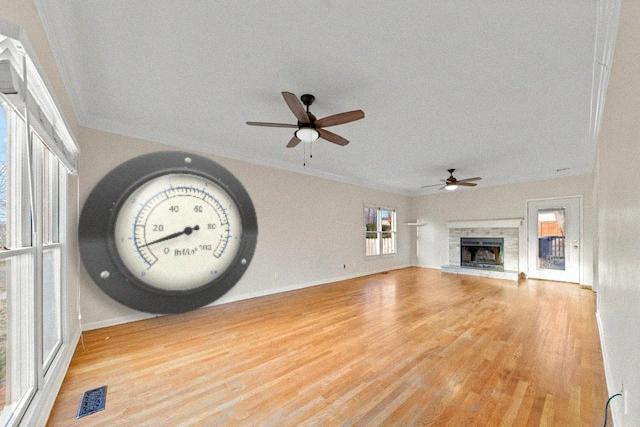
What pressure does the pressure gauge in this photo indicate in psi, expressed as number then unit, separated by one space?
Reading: 10 psi
